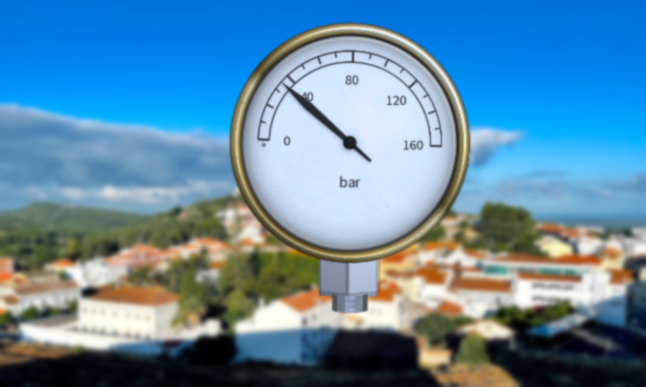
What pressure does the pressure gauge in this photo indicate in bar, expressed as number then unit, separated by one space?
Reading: 35 bar
